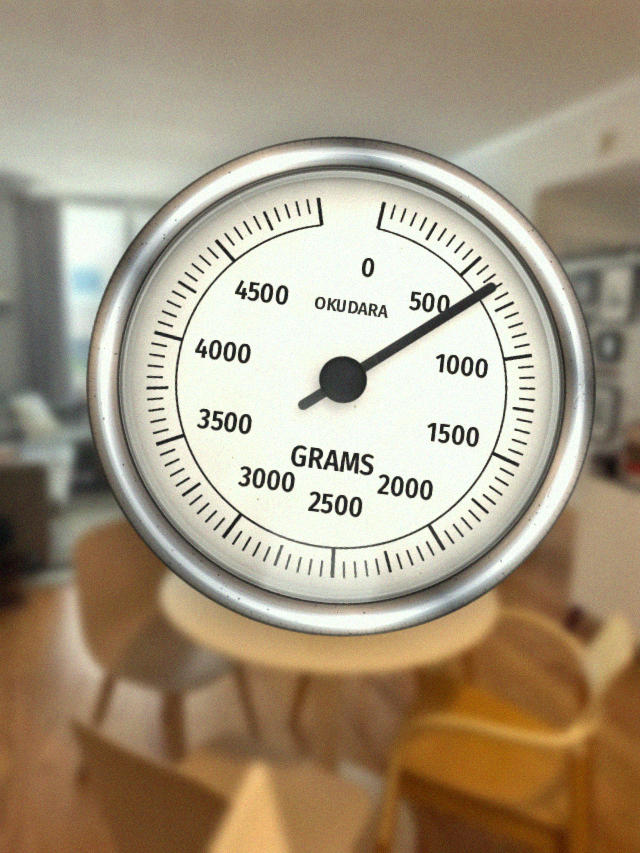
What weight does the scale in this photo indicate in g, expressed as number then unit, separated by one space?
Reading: 650 g
